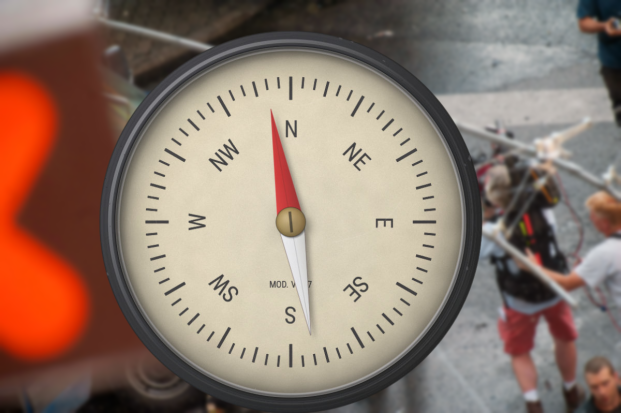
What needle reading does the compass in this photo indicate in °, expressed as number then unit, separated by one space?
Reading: 350 °
